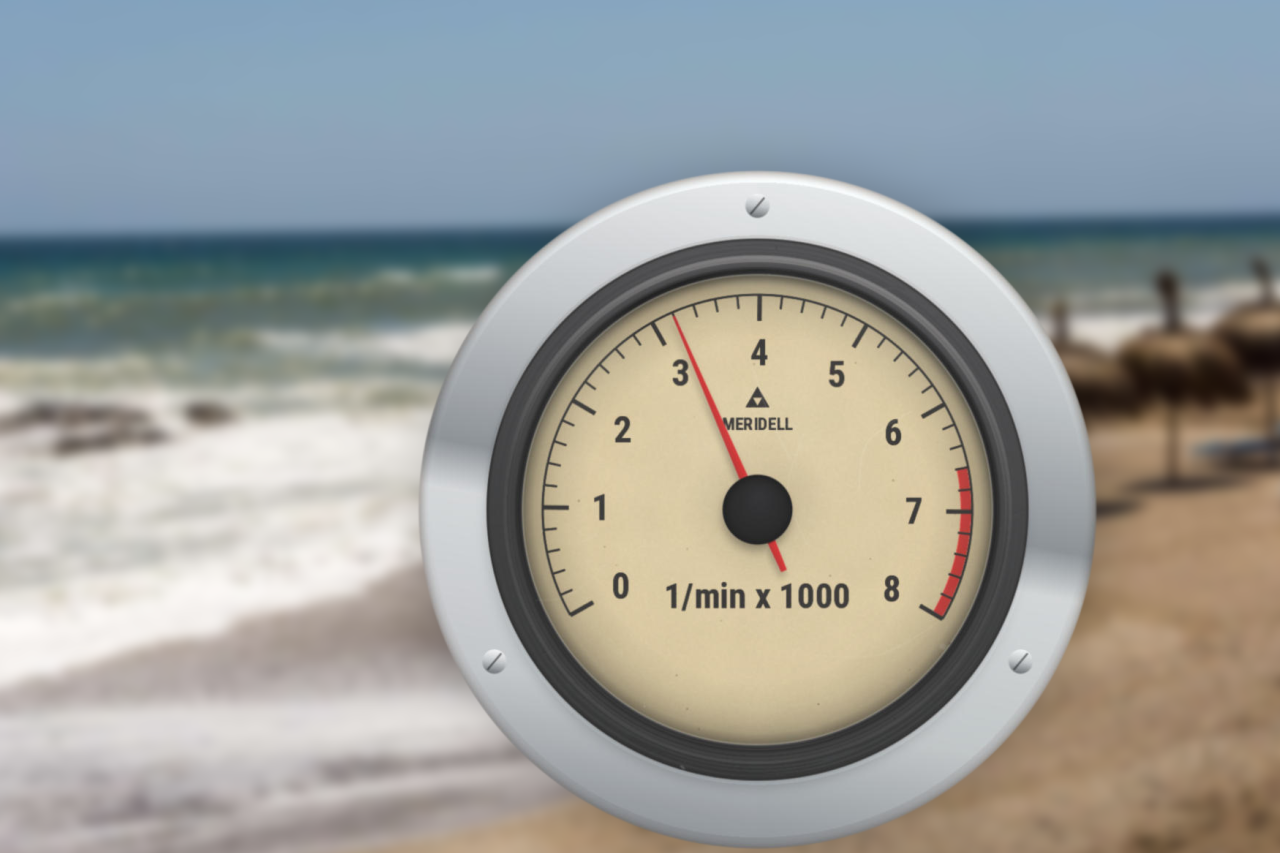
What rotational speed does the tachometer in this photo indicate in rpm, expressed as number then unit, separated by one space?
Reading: 3200 rpm
